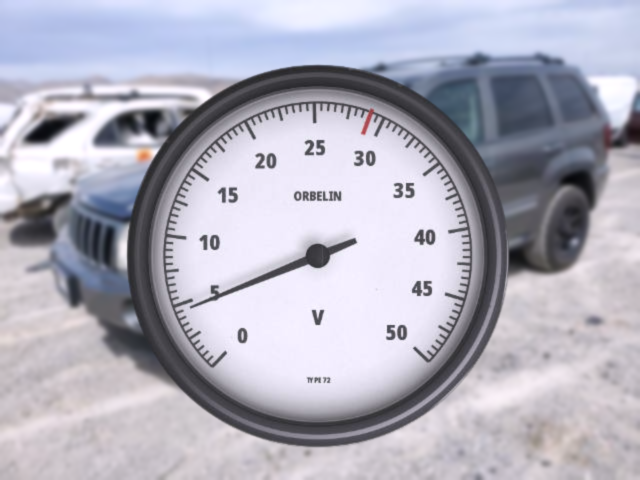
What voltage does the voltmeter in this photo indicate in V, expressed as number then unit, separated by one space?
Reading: 4.5 V
